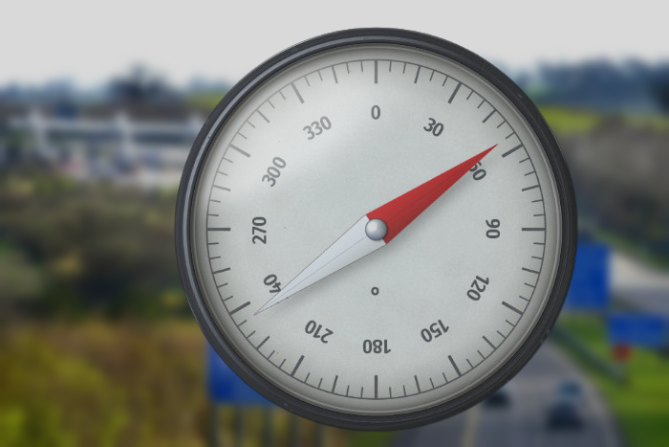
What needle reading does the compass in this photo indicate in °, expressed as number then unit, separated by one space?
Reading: 55 °
